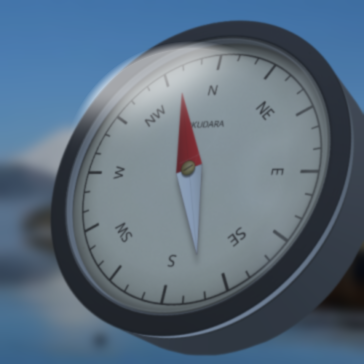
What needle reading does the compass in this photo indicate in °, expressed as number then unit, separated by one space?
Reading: 340 °
